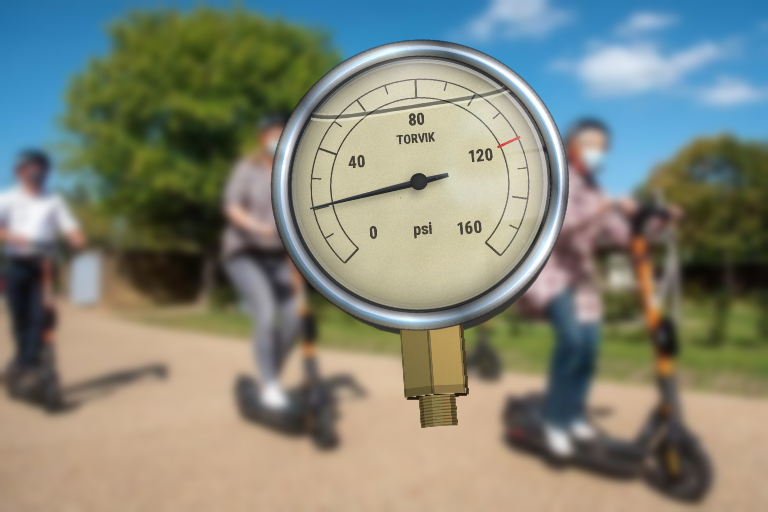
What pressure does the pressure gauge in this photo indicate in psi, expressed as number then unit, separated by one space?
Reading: 20 psi
